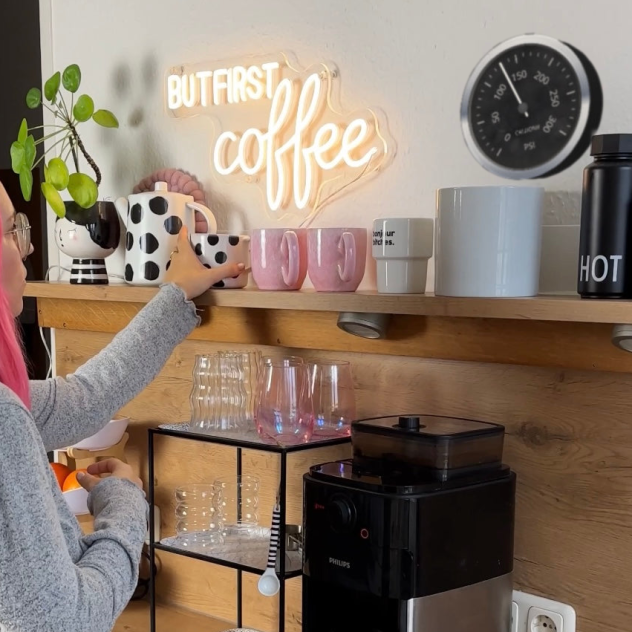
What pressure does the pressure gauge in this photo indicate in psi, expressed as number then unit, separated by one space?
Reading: 130 psi
